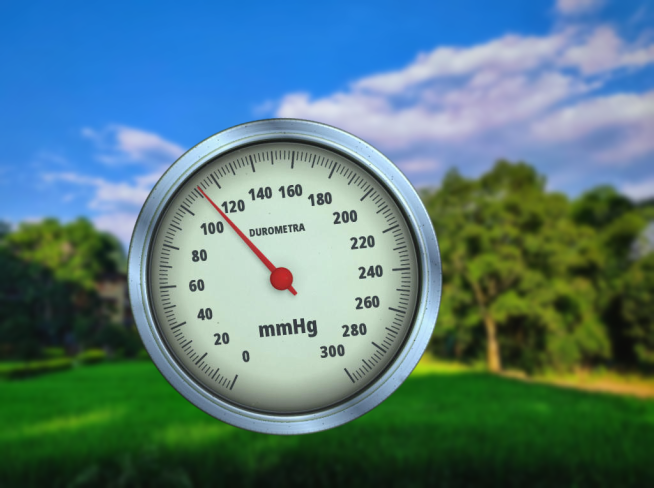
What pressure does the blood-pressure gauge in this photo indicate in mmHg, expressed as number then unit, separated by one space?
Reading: 112 mmHg
